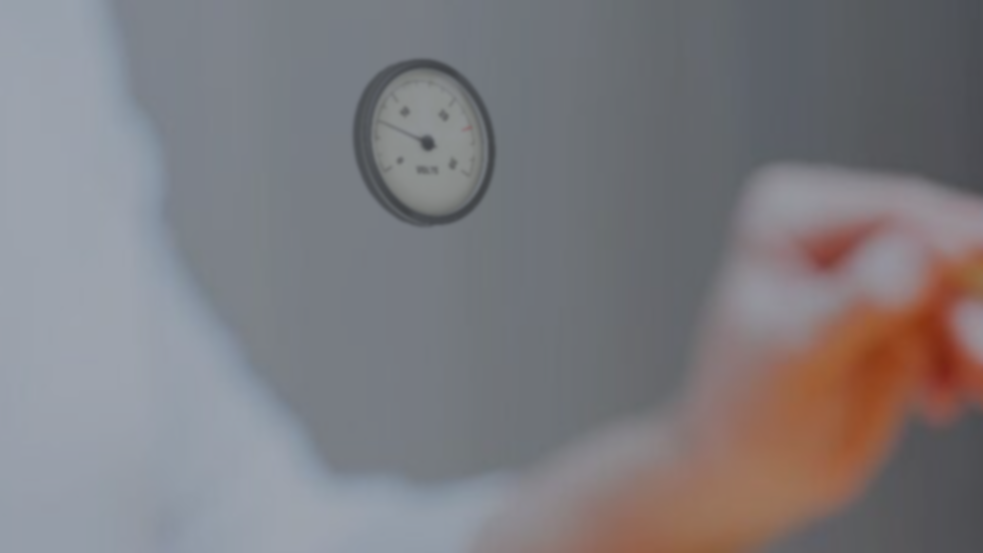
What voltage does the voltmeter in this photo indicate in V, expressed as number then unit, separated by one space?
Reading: 6 V
